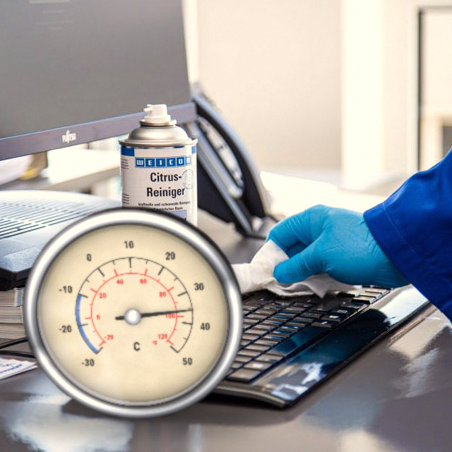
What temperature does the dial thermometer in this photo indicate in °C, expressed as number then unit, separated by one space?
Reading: 35 °C
